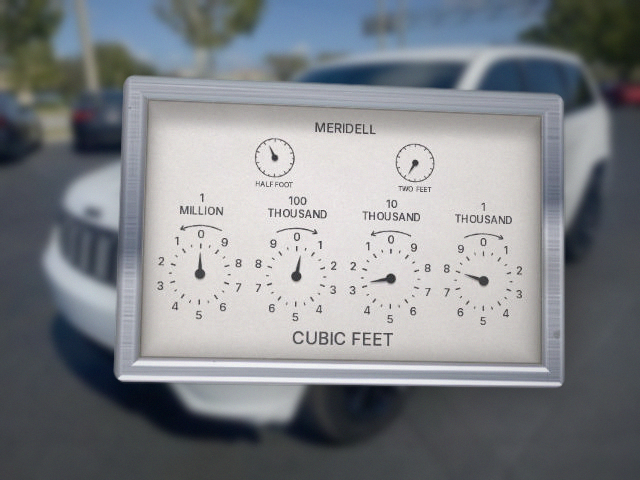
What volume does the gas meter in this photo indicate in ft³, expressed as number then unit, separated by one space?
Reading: 2800 ft³
